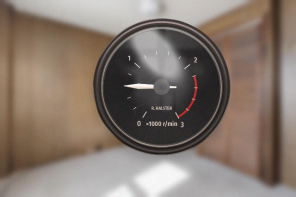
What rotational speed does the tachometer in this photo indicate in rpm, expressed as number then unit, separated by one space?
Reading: 600 rpm
